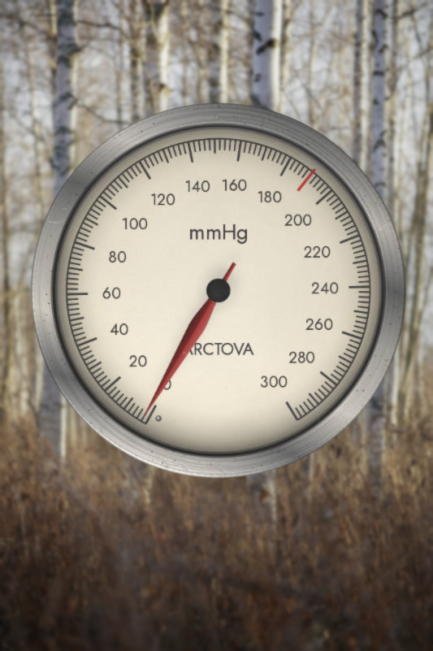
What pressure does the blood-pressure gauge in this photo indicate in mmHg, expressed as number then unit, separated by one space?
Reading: 2 mmHg
